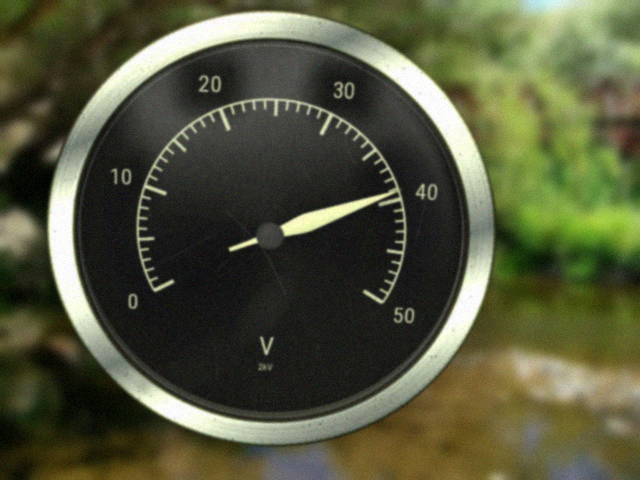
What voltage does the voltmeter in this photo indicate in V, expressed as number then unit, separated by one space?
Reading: 39 V
